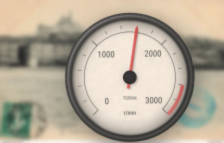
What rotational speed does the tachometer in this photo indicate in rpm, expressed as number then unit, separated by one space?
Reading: 1600 rpm
